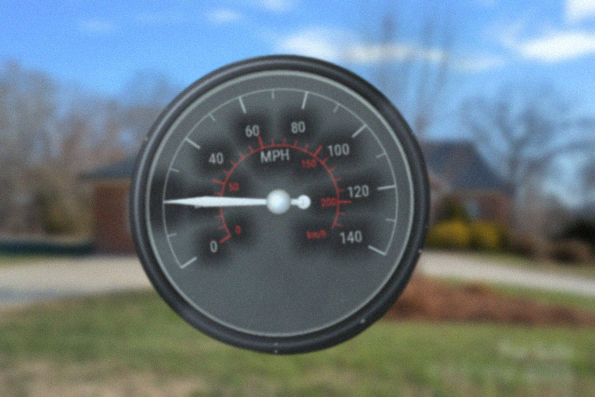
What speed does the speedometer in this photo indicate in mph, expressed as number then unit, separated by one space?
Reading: 20 mph
